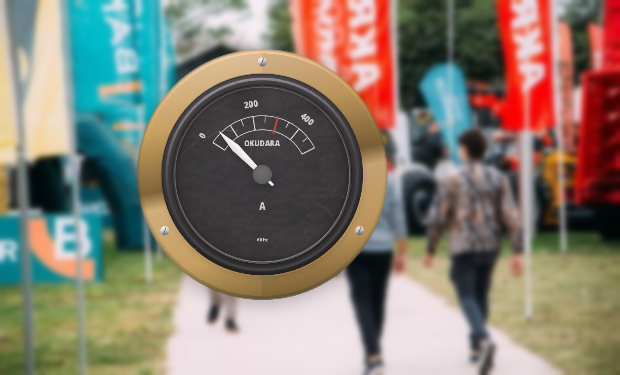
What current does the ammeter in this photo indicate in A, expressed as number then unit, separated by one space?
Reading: 50 A
